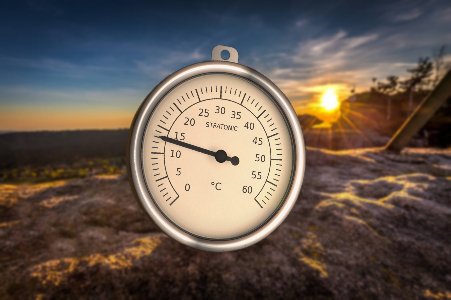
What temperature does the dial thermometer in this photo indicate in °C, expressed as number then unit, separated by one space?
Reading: 13 °C
